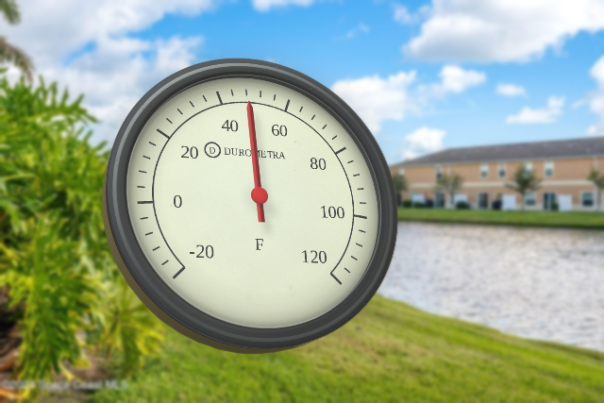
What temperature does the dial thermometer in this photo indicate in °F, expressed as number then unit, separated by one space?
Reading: 48 °F
